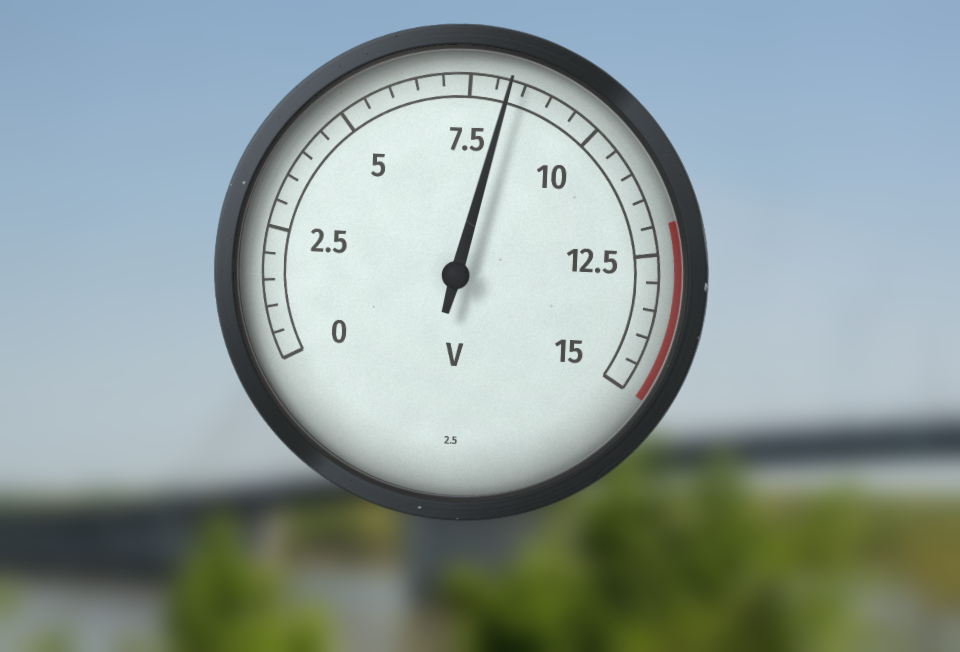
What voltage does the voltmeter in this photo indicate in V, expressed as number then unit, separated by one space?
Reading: 8.25 V
